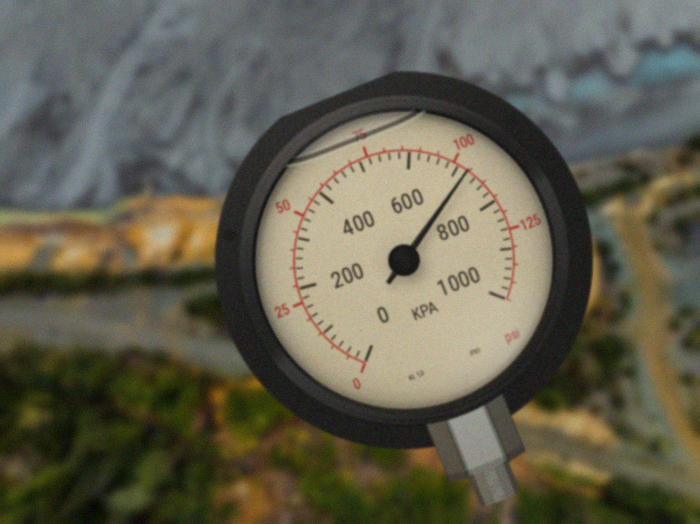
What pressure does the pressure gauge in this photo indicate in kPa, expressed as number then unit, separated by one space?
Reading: 720 kPa
